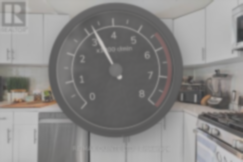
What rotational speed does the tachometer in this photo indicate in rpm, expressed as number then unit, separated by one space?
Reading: 3250 rpm
